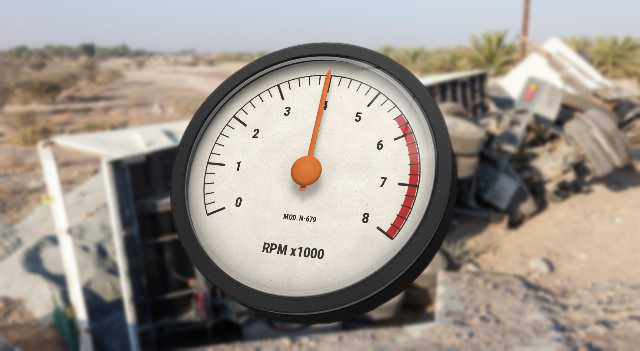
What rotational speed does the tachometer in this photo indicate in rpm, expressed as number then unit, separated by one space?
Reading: 4000 rpm
